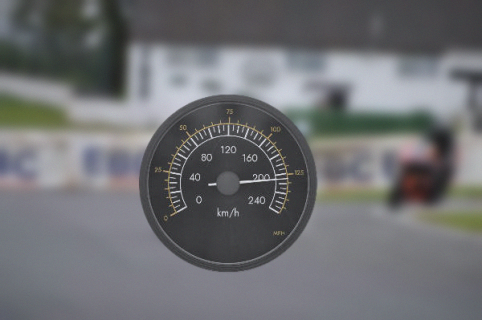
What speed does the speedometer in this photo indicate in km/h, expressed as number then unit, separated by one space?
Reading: 205 km/h
